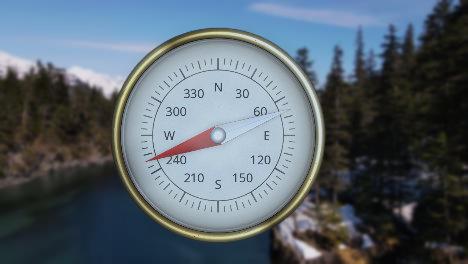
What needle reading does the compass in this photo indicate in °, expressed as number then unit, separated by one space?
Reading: 250 °
